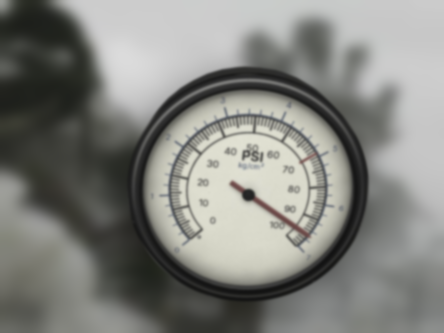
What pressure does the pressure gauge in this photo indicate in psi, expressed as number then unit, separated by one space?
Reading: 95 psi
